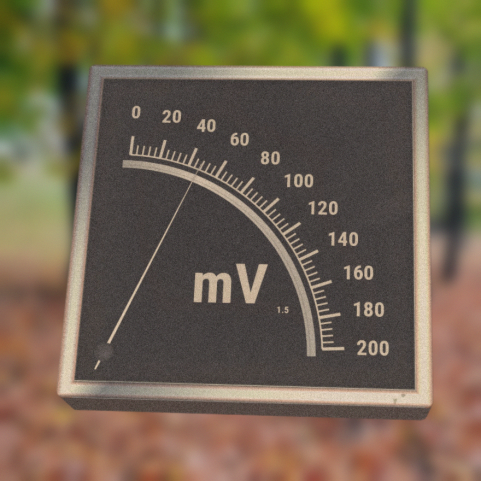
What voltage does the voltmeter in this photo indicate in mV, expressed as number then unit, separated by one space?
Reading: 48 mV
